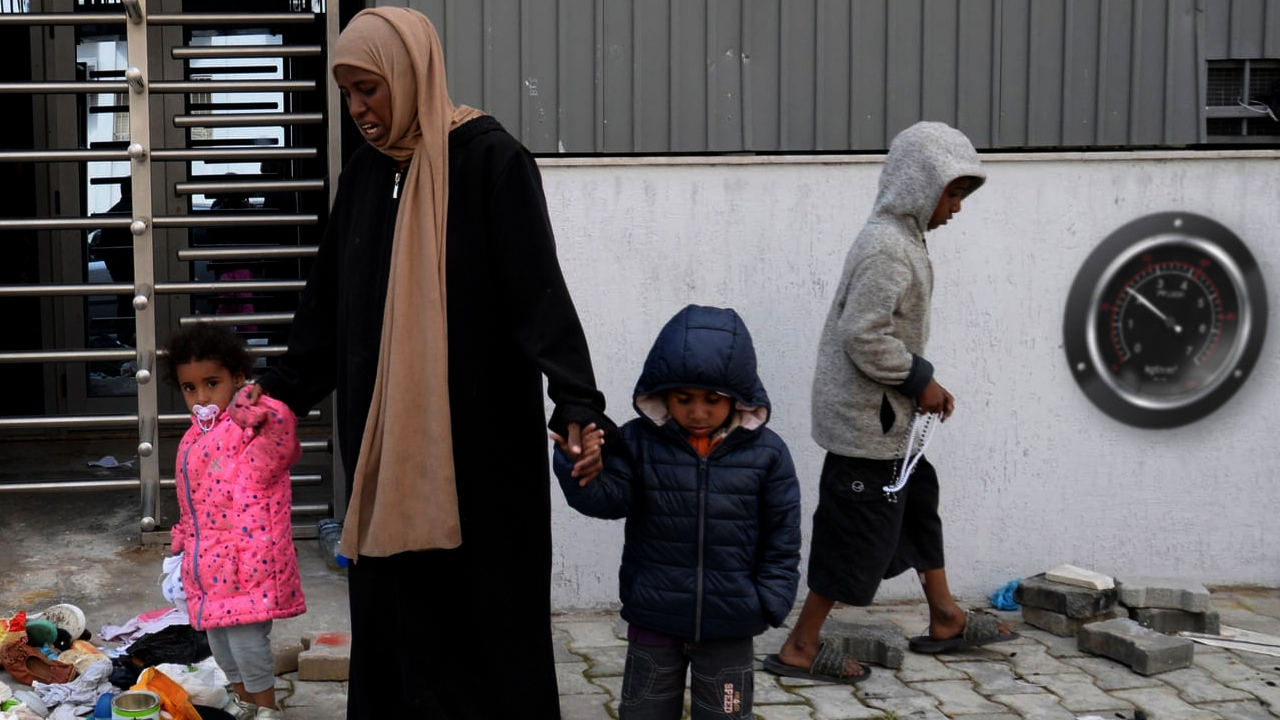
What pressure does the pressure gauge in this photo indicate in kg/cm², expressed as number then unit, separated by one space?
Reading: 2 kg/cm²
